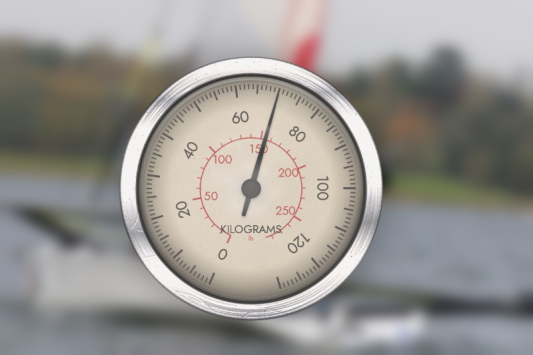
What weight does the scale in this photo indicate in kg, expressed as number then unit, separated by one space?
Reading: 70 kg
